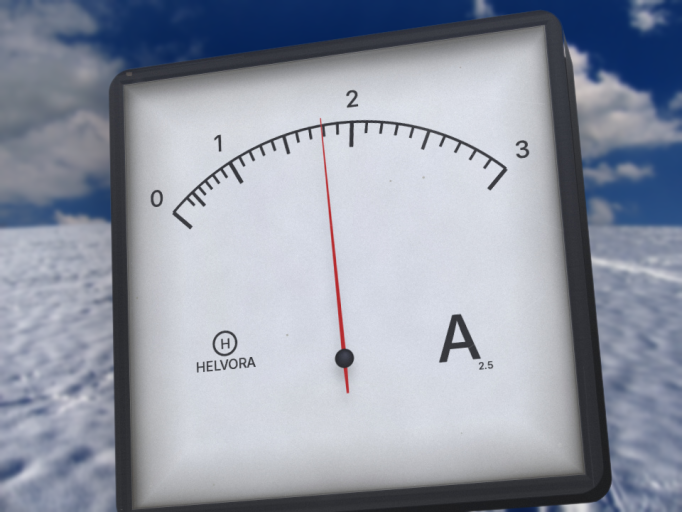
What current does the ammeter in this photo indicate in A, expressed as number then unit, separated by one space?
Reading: 1.8 A
